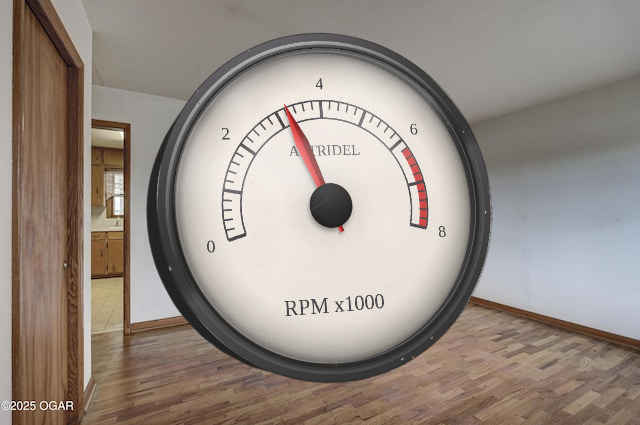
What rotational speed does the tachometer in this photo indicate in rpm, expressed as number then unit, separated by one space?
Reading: 3200 rpm
